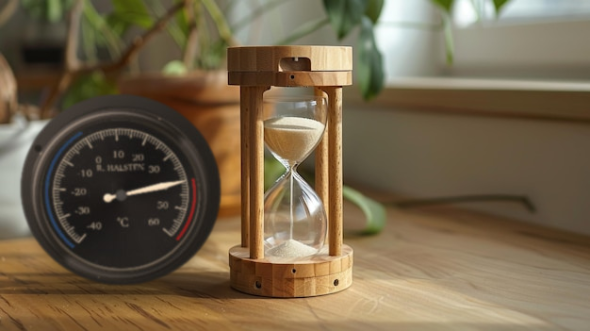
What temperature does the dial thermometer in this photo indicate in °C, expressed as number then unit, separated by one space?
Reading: 40 °C
